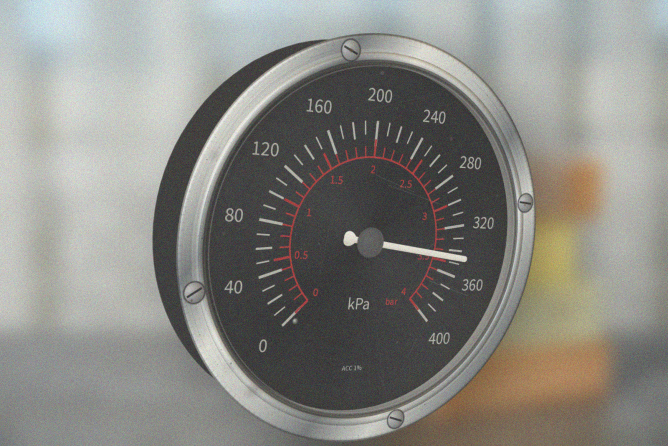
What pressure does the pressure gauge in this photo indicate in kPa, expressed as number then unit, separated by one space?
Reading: 345 kPa
